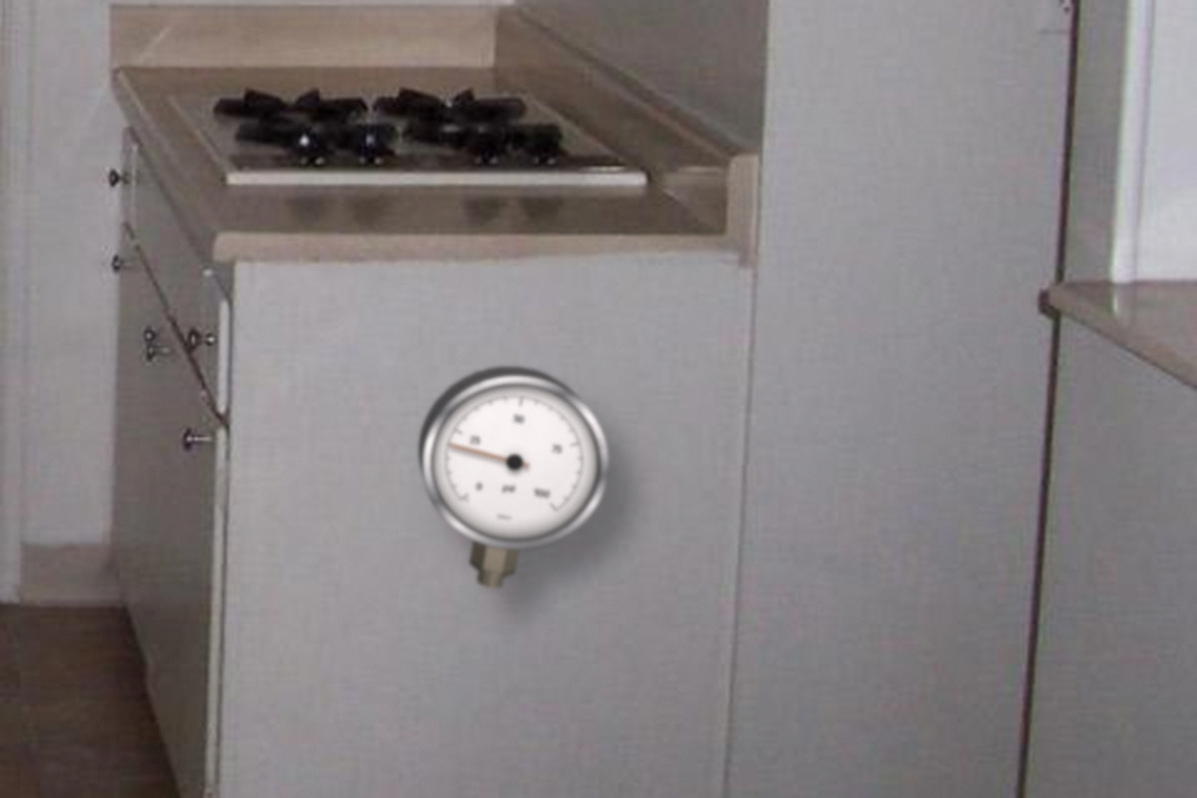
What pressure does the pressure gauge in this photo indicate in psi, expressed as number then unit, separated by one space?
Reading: 20 psi
